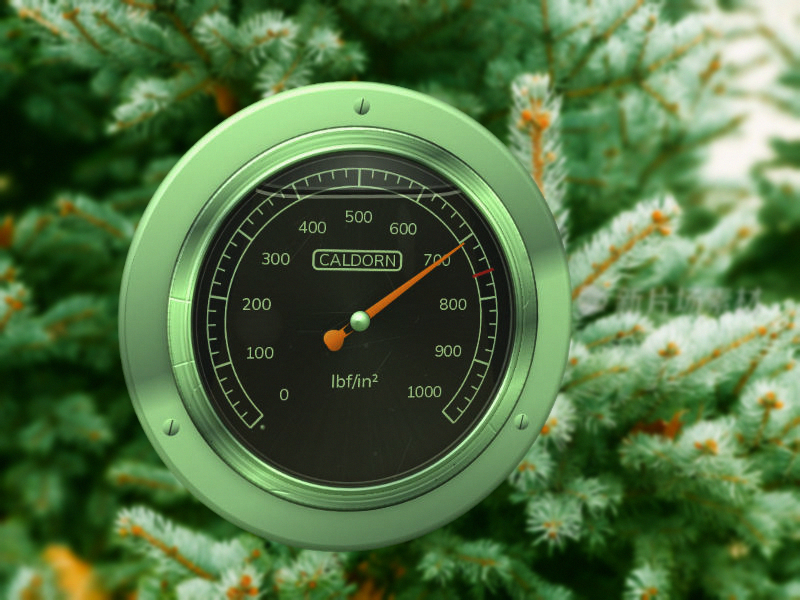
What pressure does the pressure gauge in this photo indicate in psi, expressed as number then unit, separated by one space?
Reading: 700 psi
